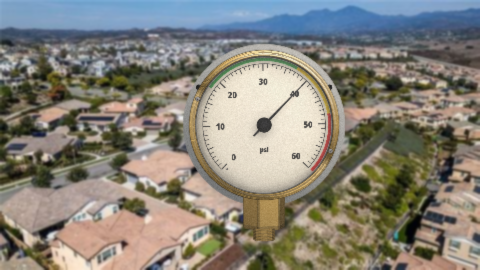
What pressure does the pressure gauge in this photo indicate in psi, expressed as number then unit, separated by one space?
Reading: 40 psi
